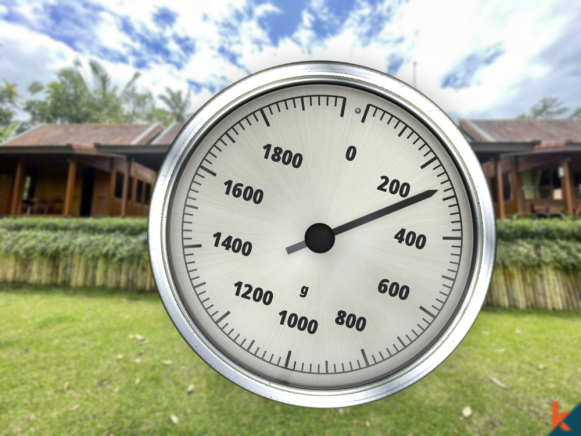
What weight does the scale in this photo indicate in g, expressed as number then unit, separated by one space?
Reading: 270 g
